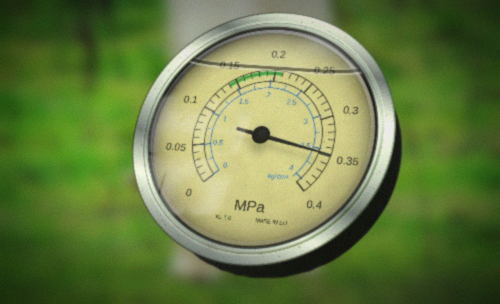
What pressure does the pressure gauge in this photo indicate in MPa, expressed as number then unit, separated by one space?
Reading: 0.35 MPa
